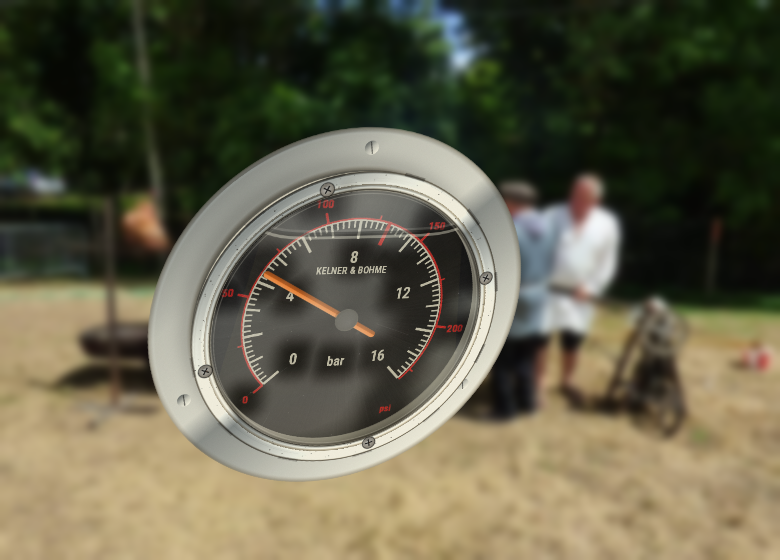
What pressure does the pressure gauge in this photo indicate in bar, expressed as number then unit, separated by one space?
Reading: 4.4 bar
